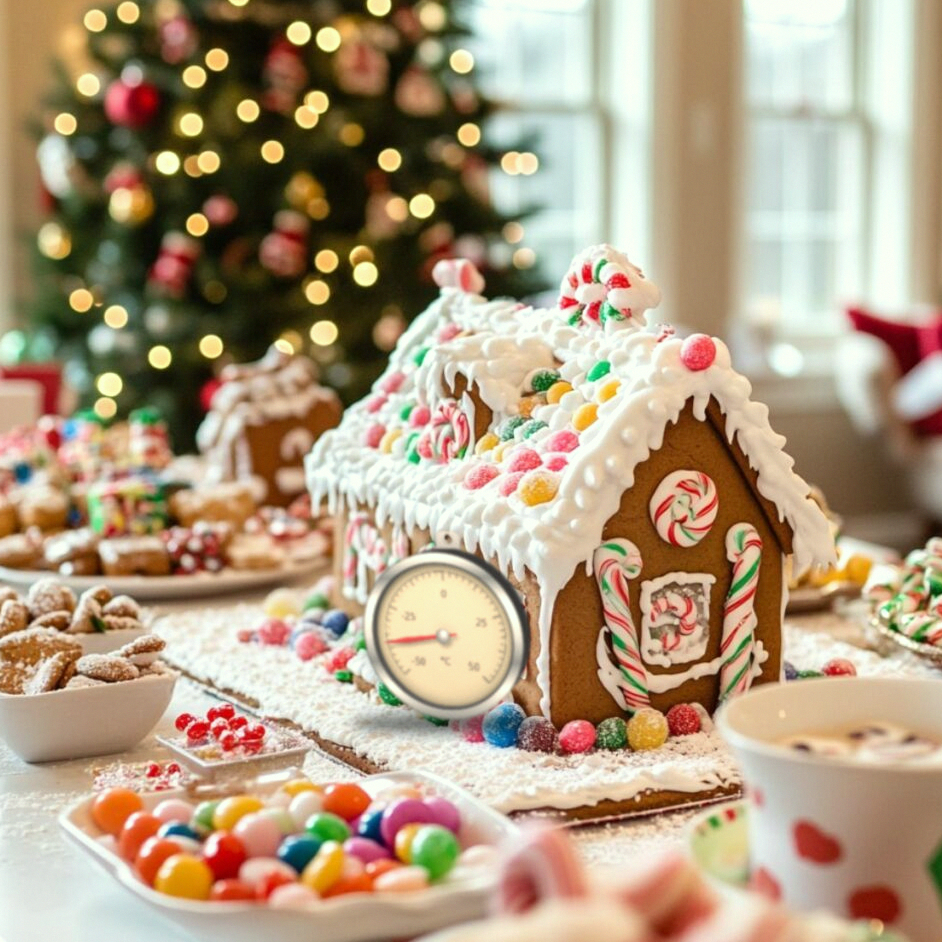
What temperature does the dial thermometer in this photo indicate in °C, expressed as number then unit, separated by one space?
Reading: -37.5 °C
